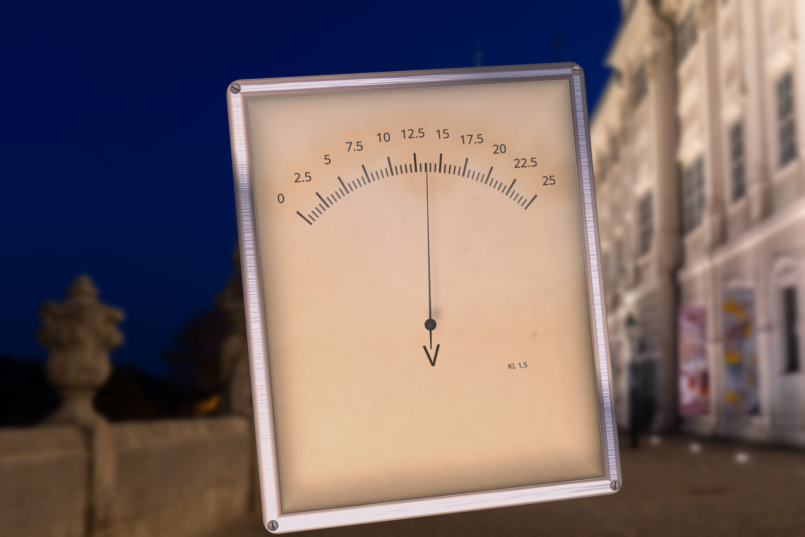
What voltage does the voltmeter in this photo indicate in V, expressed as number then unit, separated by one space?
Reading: 13.5 V
